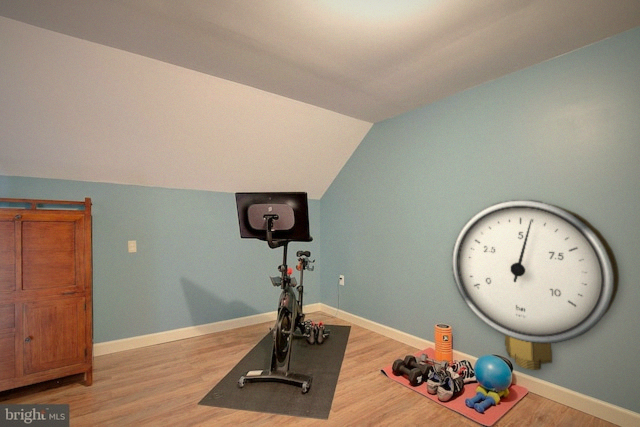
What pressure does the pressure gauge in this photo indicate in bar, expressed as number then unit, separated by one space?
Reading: 5.5 bar
